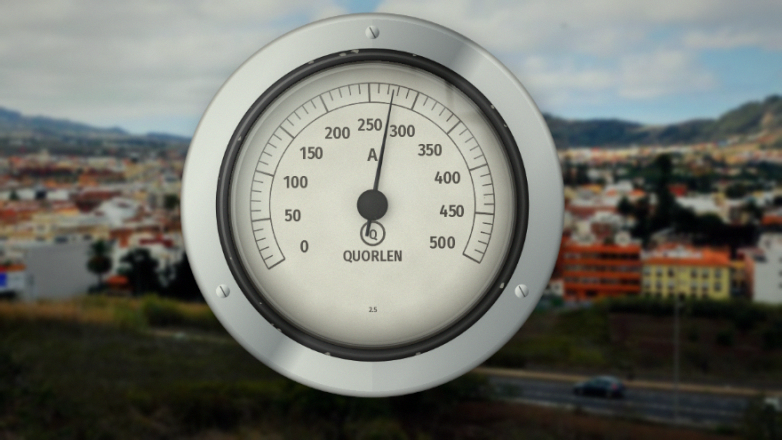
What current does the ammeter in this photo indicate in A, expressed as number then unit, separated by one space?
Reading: 275 A
